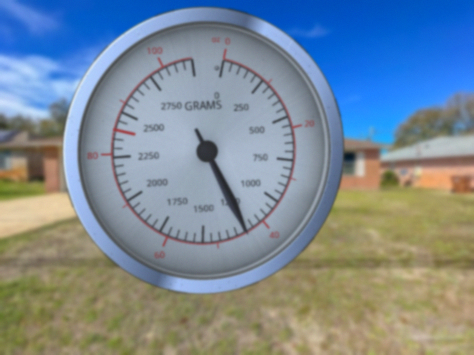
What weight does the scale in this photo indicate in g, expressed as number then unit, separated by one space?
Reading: 1250 g
